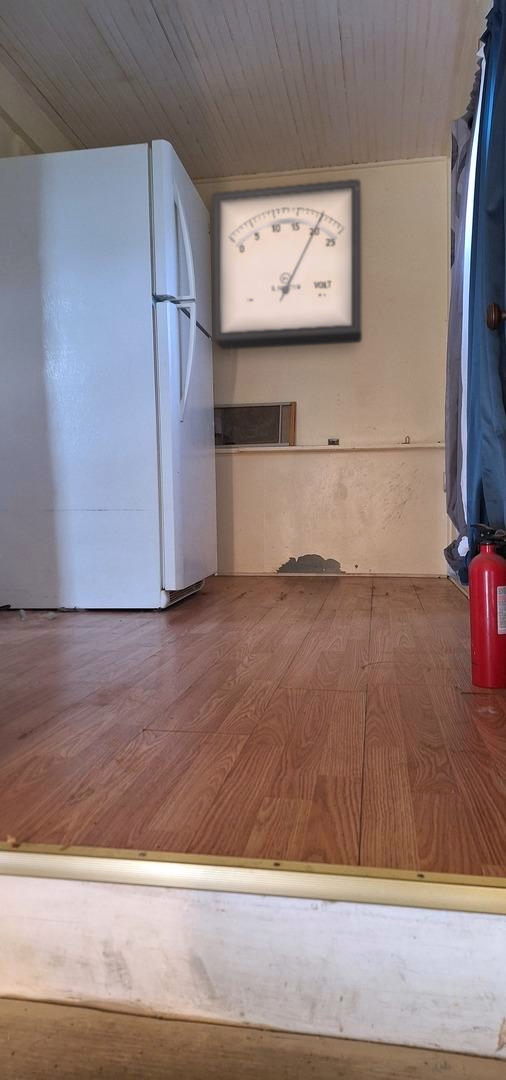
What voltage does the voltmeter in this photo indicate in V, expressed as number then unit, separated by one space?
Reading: 20 V
